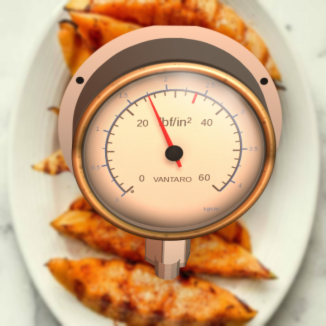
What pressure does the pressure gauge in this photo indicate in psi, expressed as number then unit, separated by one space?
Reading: 25 psi
